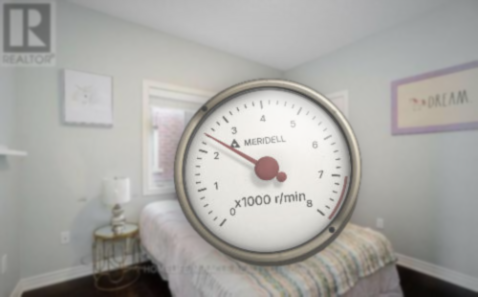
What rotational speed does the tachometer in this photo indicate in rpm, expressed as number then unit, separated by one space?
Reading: 2400 rpm
